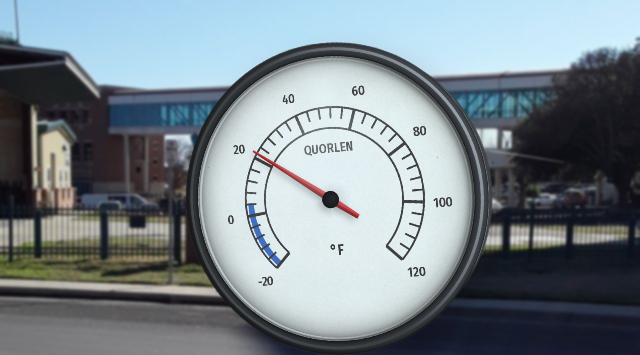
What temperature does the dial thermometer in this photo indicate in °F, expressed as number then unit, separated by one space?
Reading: 22 °F
